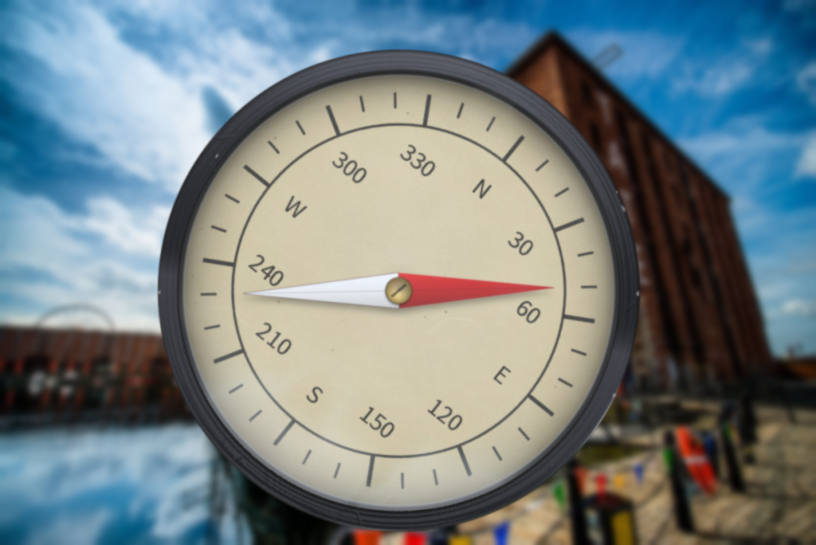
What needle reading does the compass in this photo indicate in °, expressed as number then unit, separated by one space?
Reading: 50 °
